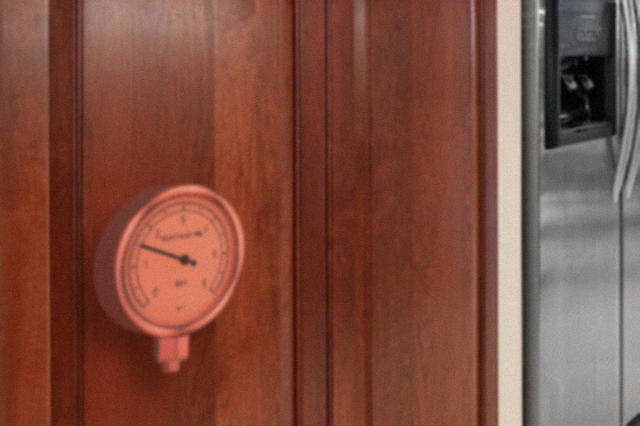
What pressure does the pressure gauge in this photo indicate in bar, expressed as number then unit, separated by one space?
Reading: 1.5 bar
